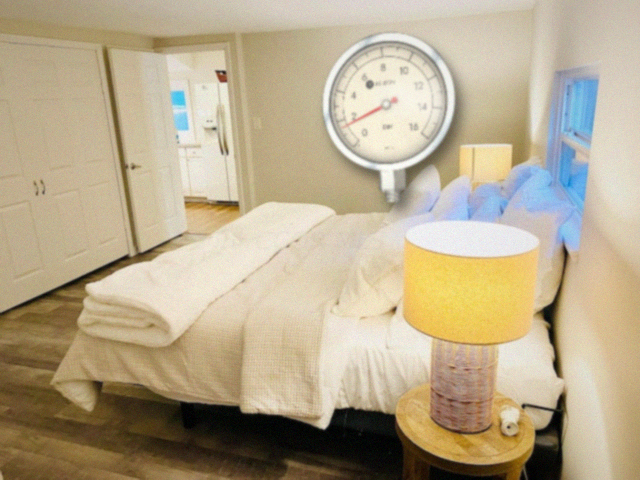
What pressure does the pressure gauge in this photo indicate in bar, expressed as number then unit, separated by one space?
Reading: 1.5 bar
